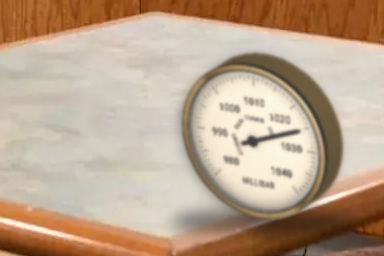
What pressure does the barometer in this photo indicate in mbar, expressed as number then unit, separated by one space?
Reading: 1025 mbar
